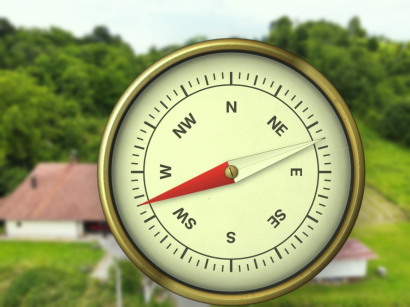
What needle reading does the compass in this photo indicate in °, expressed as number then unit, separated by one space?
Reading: 250 °
